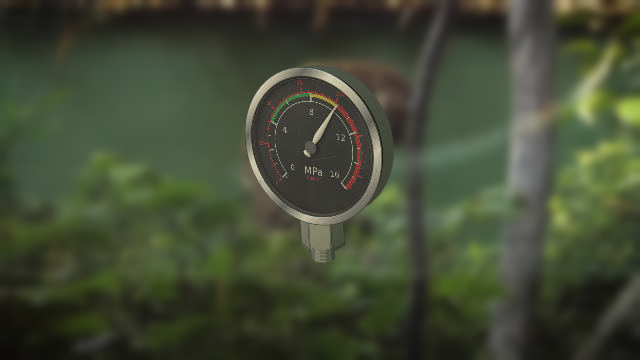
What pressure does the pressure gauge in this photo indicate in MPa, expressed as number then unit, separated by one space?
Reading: 10 MPa
